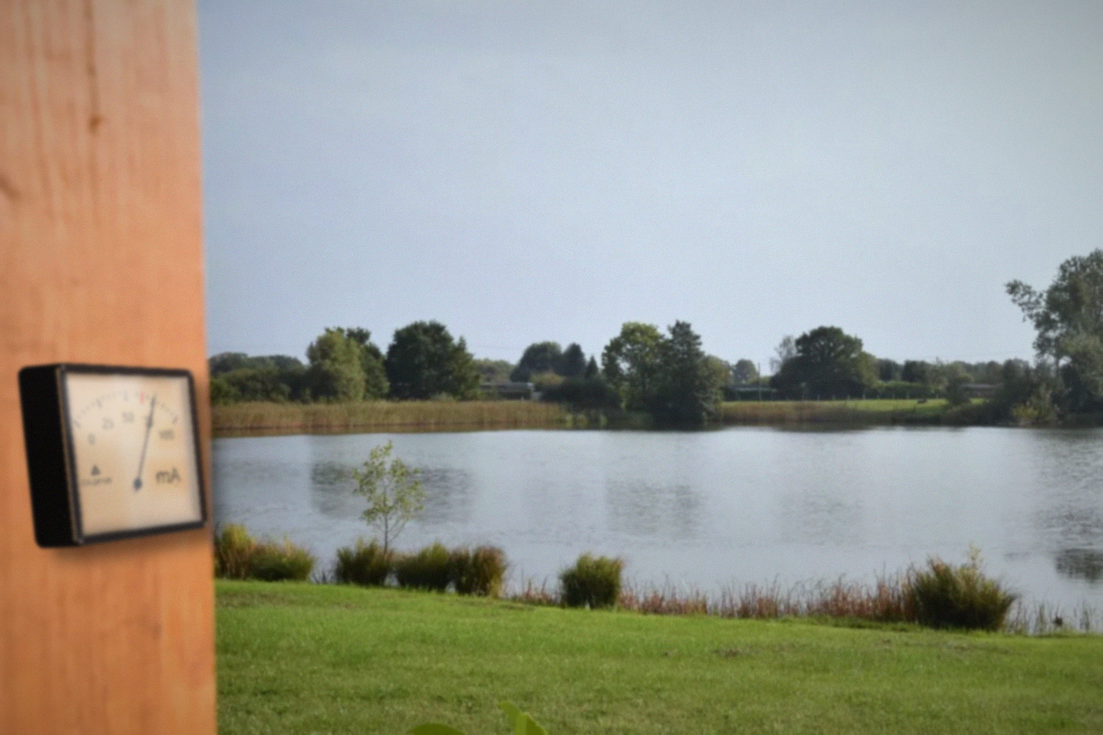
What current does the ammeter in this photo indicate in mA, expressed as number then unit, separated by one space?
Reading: 75 mA
